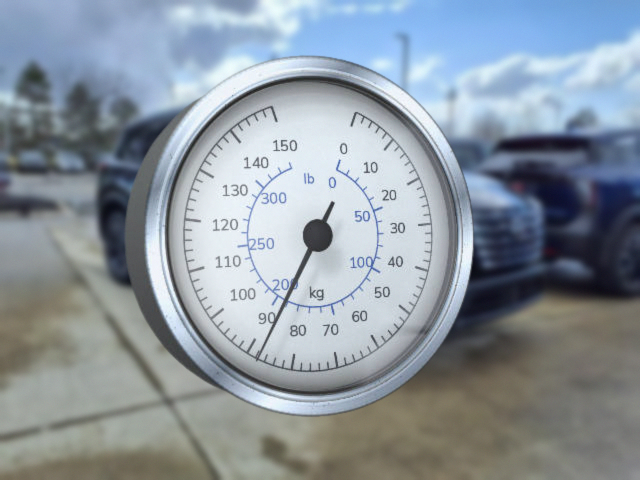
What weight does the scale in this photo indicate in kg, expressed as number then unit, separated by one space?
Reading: 88 kg
